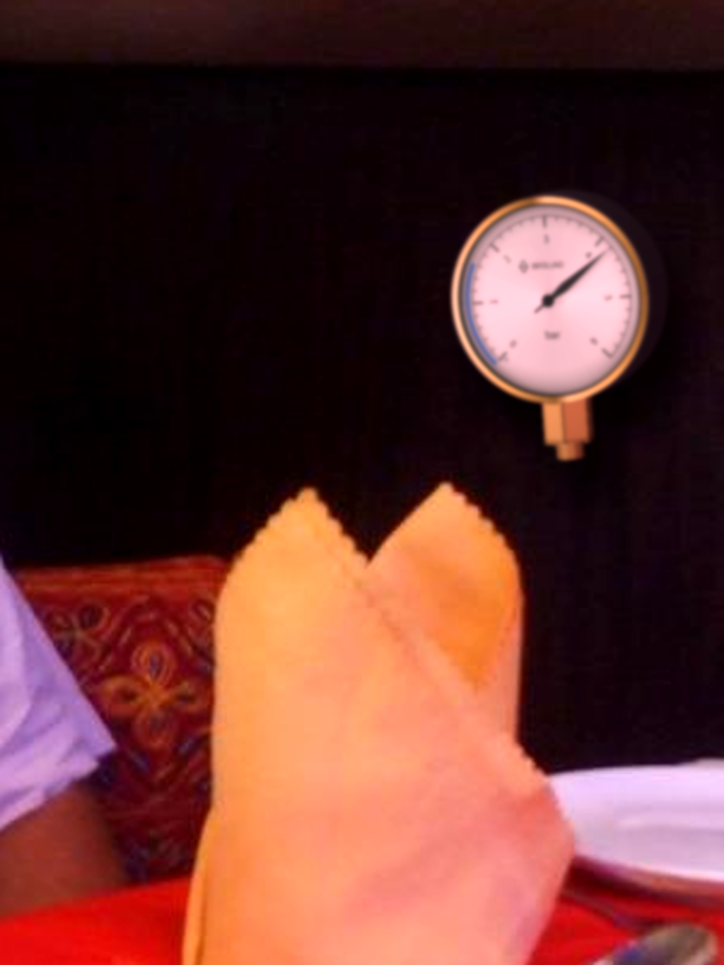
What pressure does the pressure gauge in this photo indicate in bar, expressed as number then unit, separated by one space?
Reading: 4.2 bar
